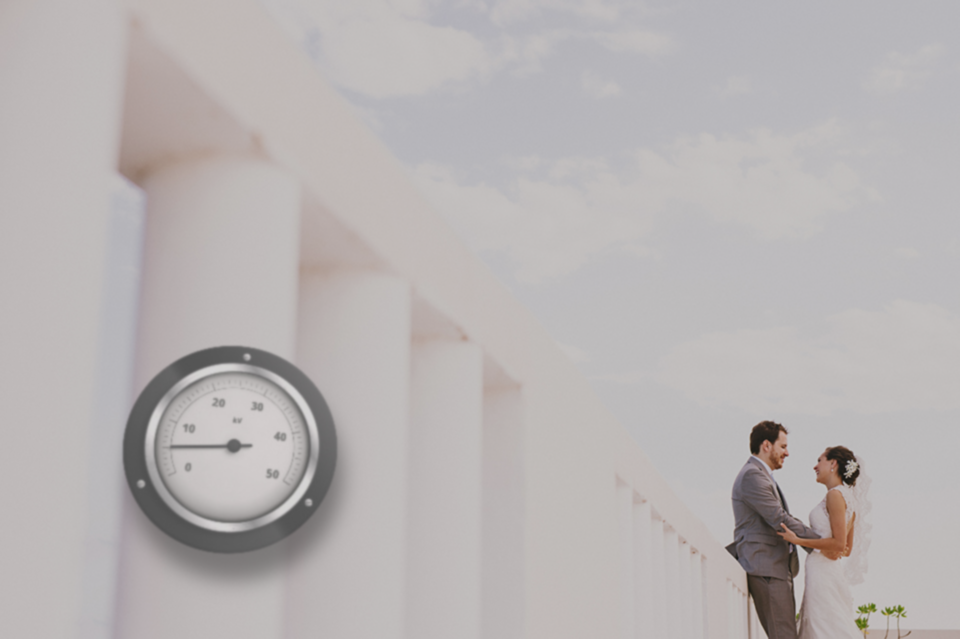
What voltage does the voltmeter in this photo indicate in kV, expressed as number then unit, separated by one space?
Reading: 5 kV
